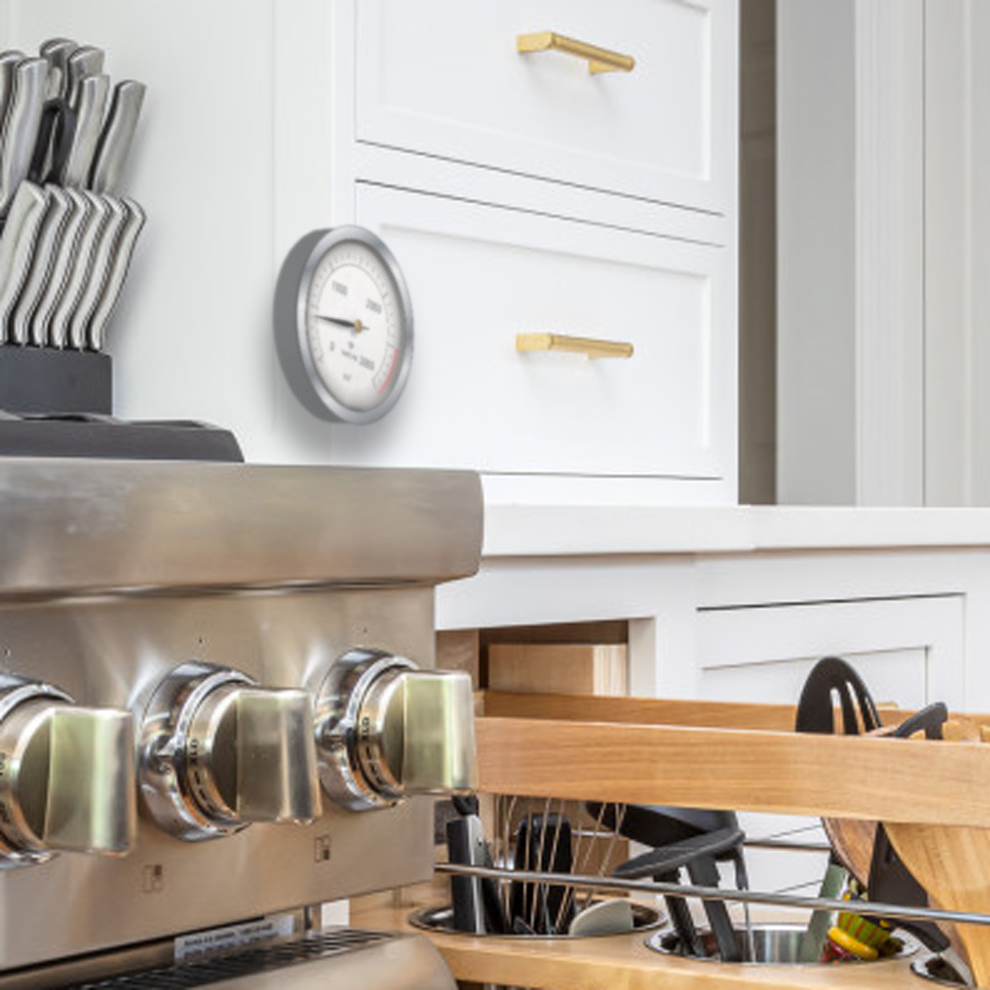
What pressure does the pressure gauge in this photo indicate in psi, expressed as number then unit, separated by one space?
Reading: 400 psi
